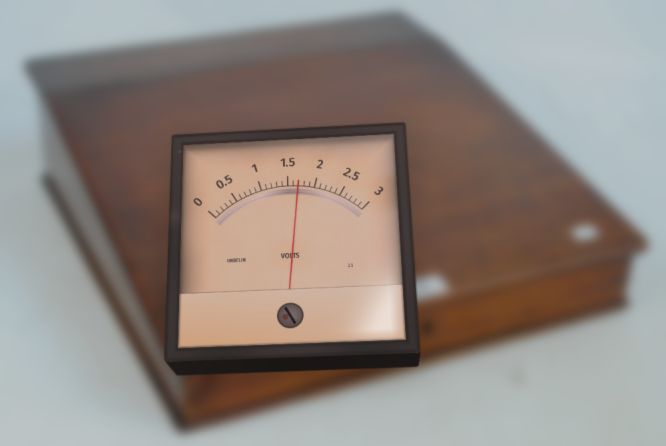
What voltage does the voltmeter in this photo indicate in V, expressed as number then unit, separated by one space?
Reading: 1.7 V
